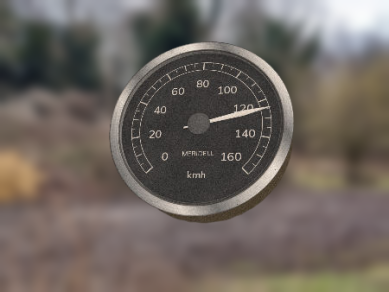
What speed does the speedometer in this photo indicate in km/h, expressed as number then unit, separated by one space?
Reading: 125 km/h
